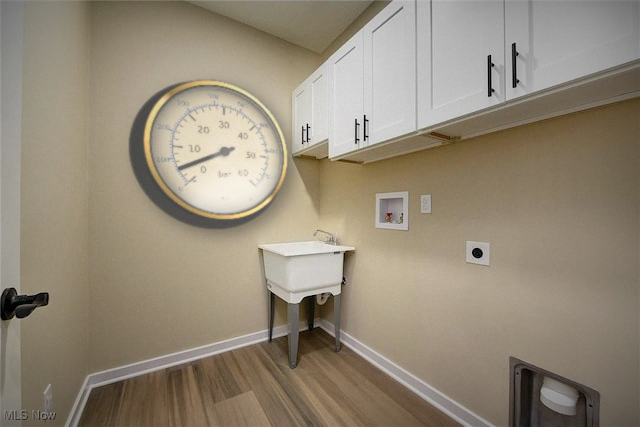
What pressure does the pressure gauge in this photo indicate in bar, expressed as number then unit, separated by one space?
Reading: 4 bar
